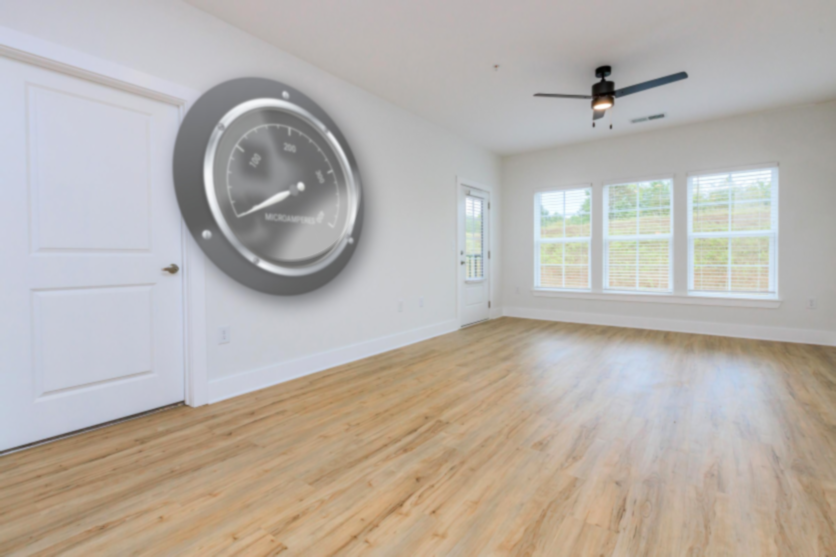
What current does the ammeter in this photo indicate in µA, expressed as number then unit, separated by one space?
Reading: 0 µA
